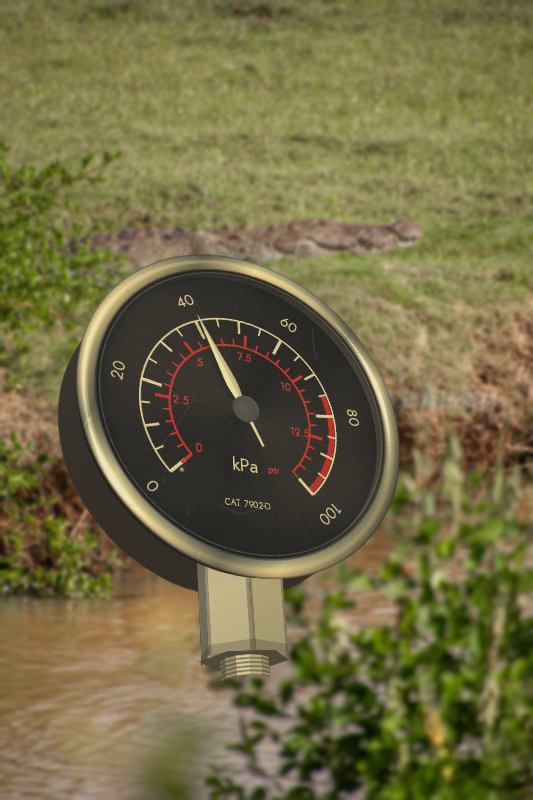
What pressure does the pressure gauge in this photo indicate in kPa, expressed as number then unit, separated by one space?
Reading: 40 kPa
